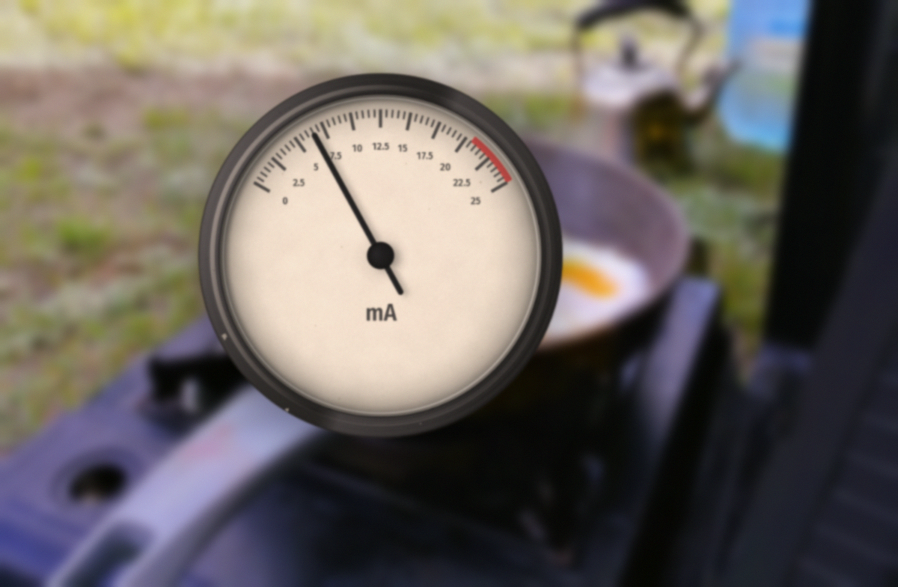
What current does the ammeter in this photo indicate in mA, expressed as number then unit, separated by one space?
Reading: 6.5 mA
